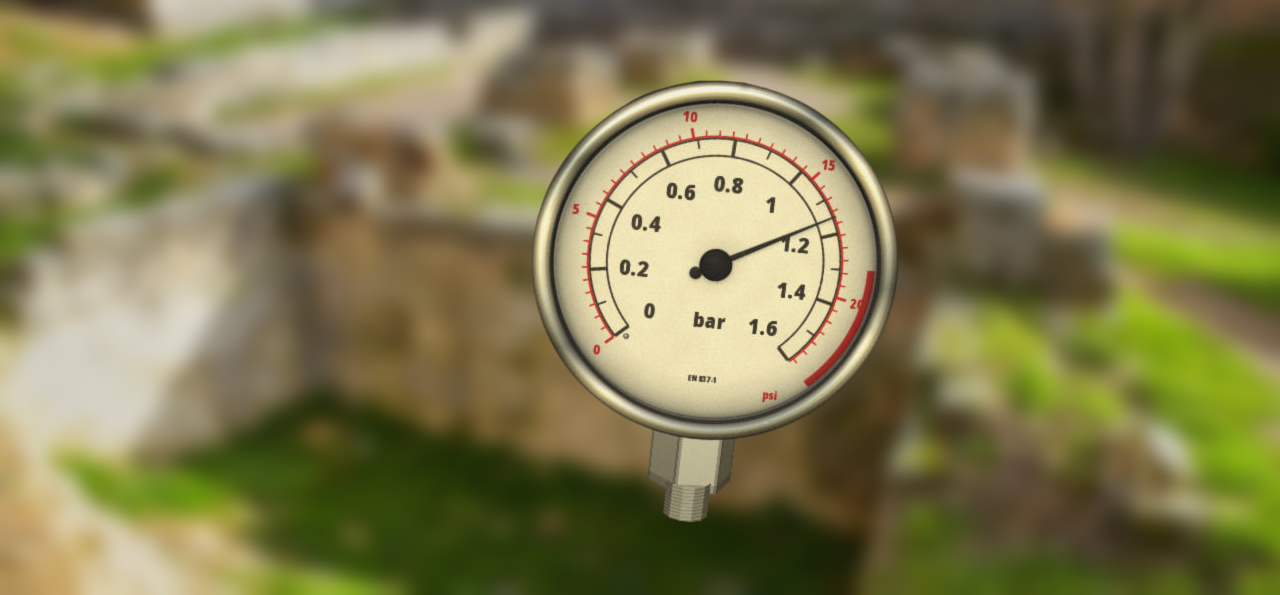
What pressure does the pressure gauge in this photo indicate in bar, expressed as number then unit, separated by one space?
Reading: 1.15 bar
